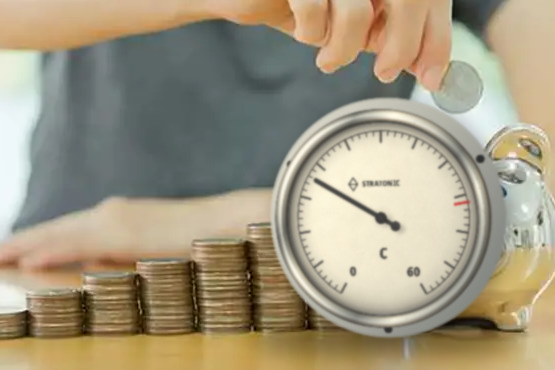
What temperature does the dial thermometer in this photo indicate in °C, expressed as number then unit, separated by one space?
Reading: 18 °C
